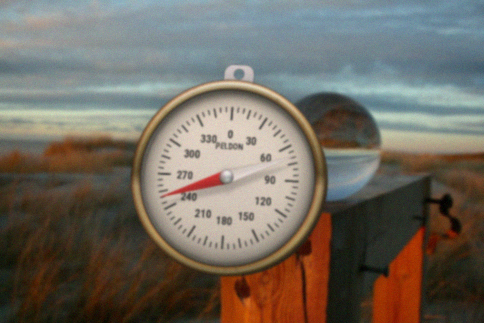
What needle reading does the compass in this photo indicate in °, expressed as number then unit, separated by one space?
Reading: 250 °
